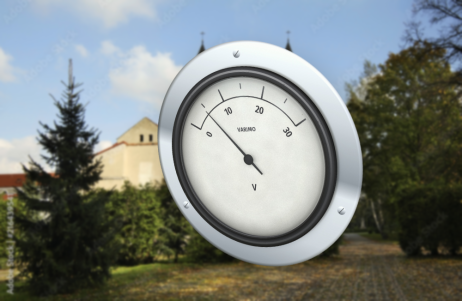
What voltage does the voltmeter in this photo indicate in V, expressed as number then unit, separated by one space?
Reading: 5 V
